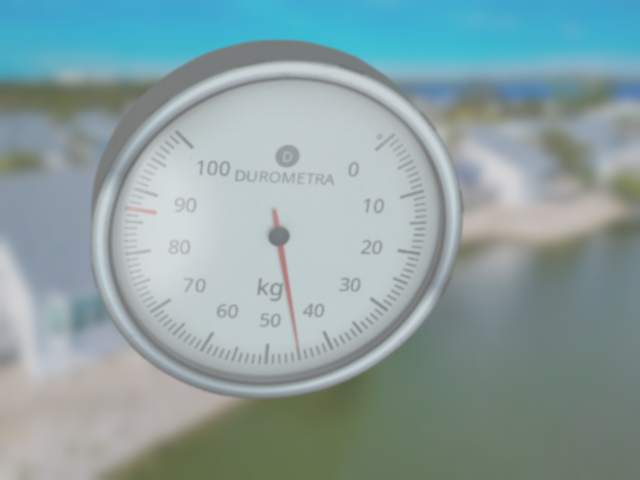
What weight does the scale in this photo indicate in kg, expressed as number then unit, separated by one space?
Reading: 45 kg
